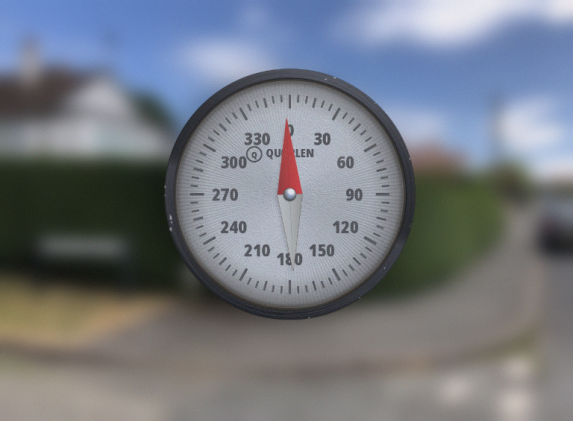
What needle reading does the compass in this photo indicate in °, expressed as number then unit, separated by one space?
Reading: 357.5 °
